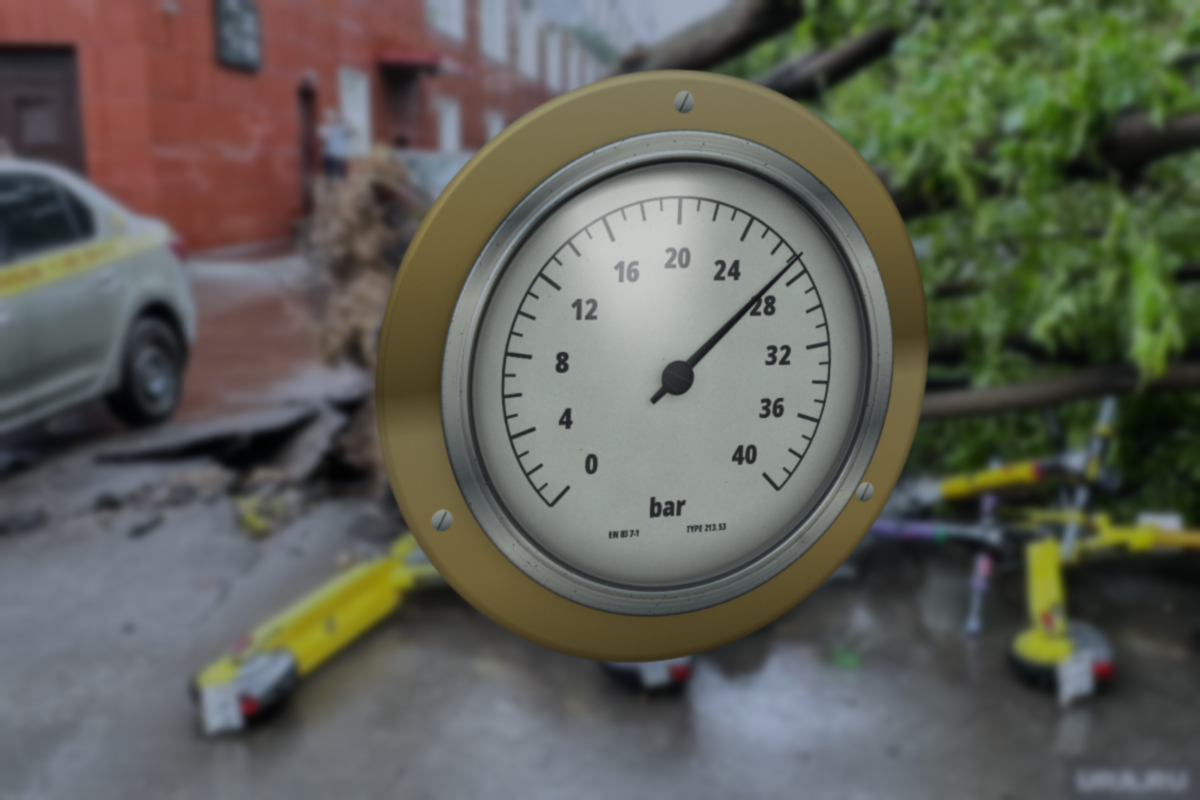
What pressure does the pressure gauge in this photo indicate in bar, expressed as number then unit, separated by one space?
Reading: 27 bar
